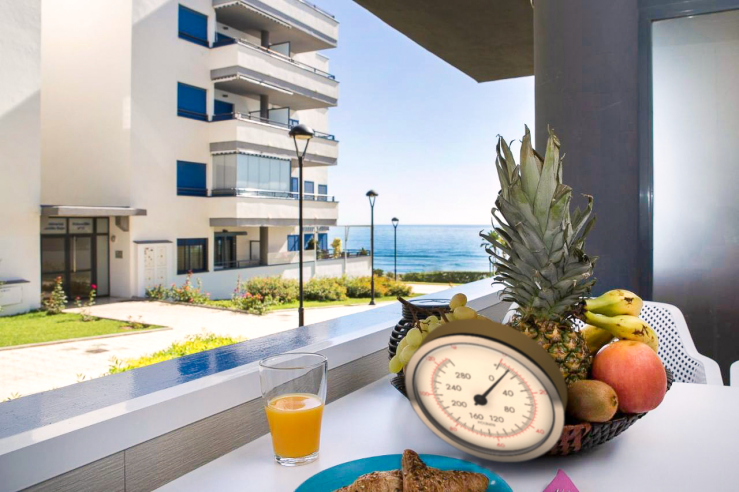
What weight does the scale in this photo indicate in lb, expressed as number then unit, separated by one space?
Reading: 10 lb
